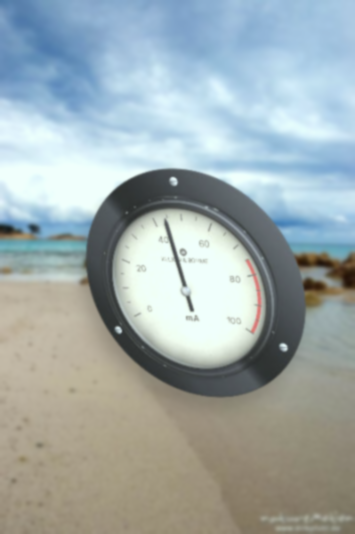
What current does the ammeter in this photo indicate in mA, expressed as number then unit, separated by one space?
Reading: 45 mA
